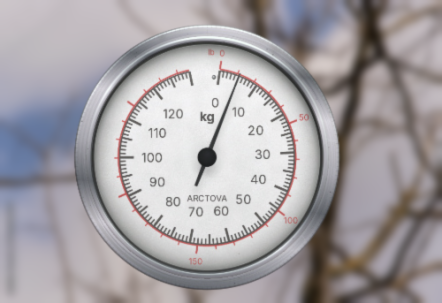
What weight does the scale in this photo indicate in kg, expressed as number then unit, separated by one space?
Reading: 5 kg
